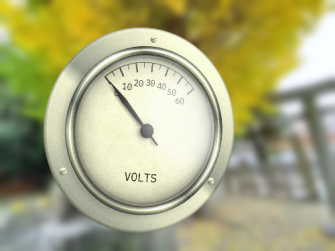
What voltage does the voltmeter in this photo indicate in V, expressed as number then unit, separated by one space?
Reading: 0 V
